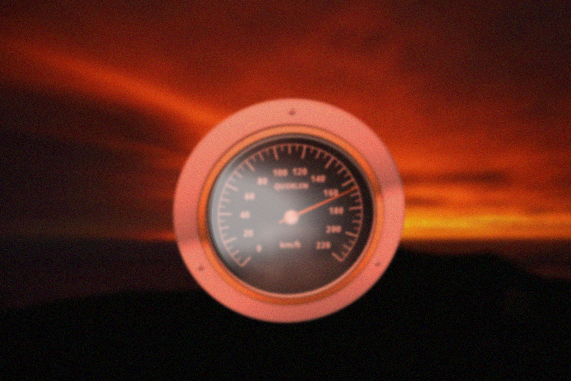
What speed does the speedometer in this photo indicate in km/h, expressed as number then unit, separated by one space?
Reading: 165 km/h
